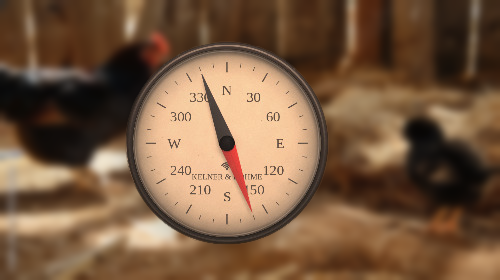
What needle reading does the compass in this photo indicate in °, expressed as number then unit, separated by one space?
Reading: 160 °
